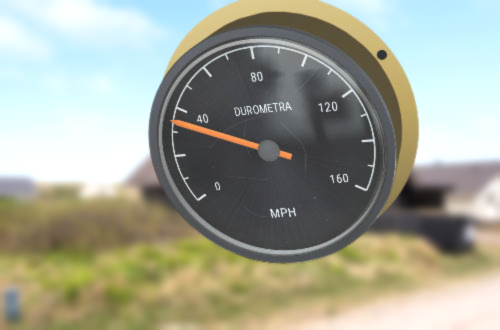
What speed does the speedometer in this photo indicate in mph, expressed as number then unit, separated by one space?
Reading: 35 mph
